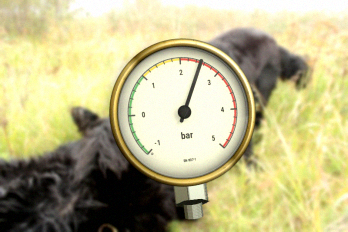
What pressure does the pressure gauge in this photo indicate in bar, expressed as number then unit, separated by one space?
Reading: 2.5 bar
